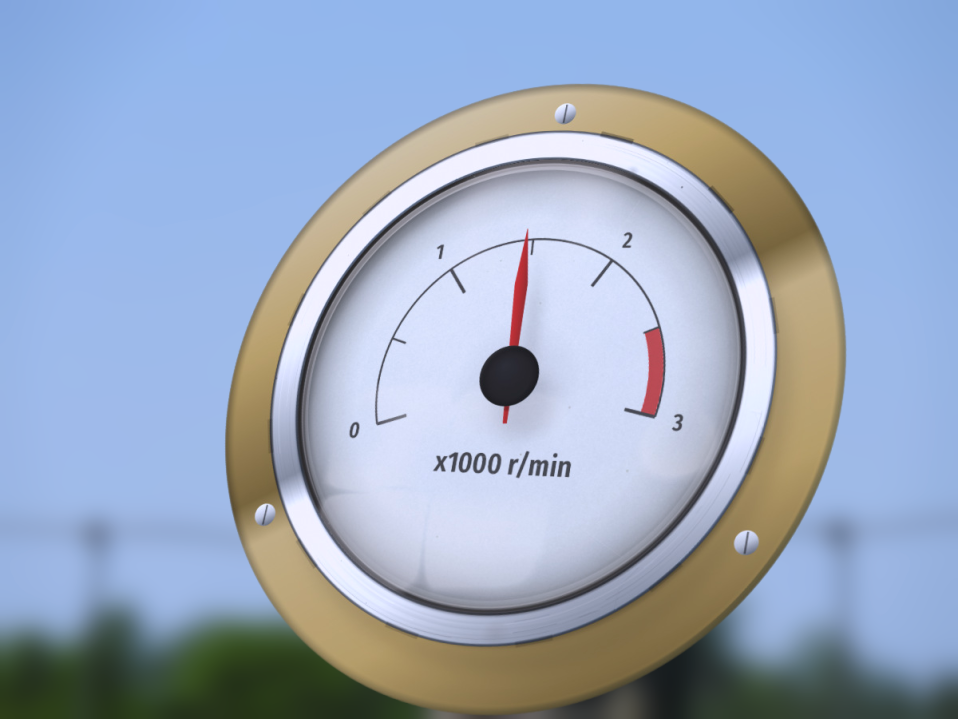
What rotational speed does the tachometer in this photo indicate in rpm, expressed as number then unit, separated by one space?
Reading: 1500 rpm
